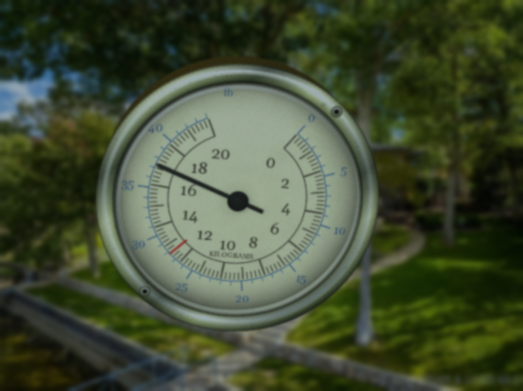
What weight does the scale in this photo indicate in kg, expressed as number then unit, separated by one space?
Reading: 17 kg
